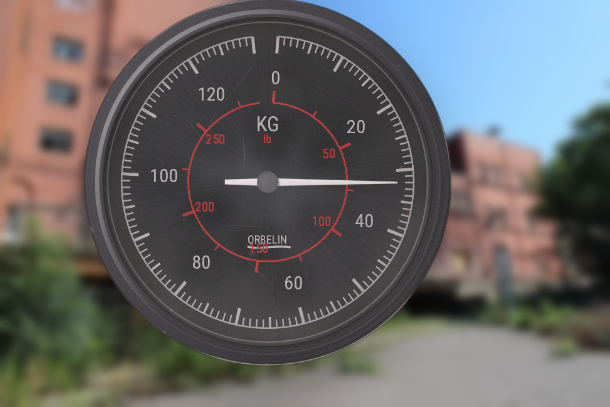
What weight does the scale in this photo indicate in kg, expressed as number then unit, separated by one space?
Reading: 32 kg
